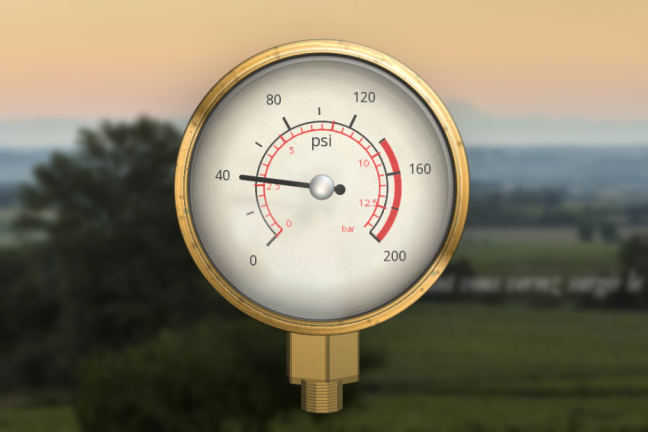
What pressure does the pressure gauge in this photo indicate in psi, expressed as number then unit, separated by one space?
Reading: 40 psi
